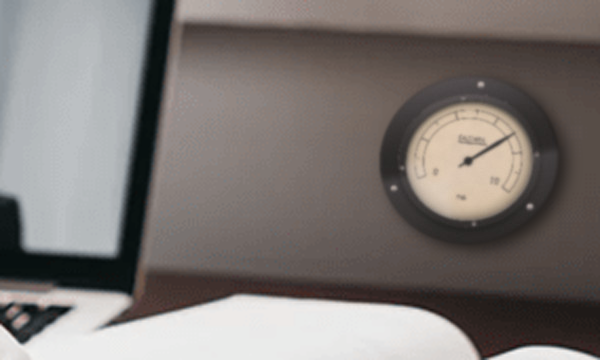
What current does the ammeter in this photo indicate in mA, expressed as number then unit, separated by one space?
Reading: 7 mA
